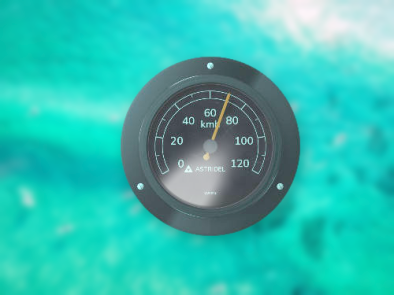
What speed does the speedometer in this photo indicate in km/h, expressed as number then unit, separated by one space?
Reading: 70 km/h
